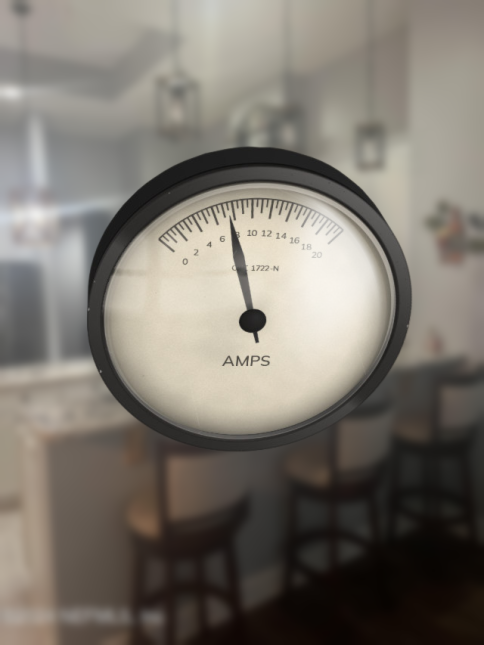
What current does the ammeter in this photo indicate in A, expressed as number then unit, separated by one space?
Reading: 7.5 A
